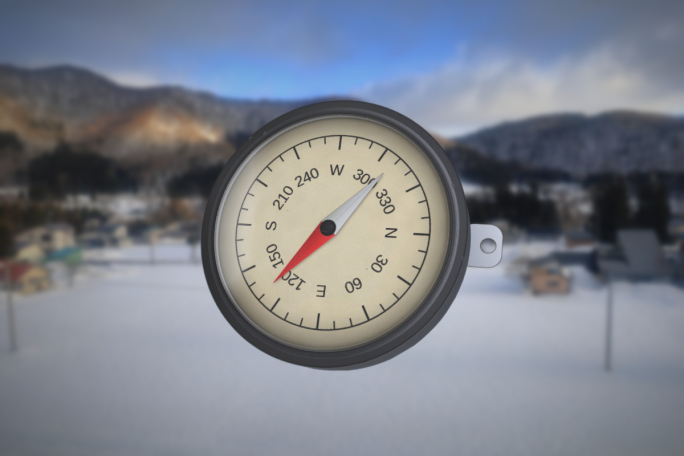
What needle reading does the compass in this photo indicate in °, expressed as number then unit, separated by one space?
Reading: 130 °
